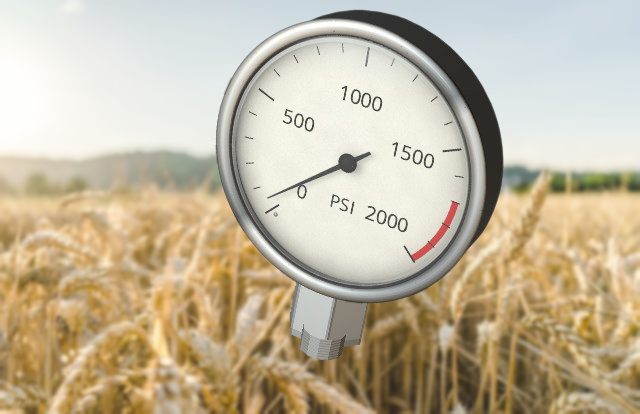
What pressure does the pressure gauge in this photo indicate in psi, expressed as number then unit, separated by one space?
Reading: 50 psi
